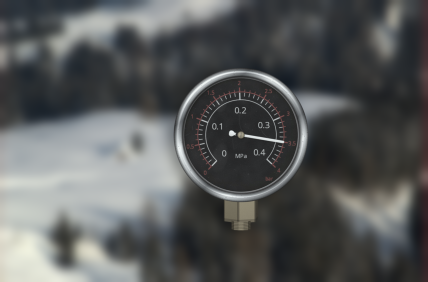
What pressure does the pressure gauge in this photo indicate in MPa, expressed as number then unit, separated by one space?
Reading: 0.35 MPa
